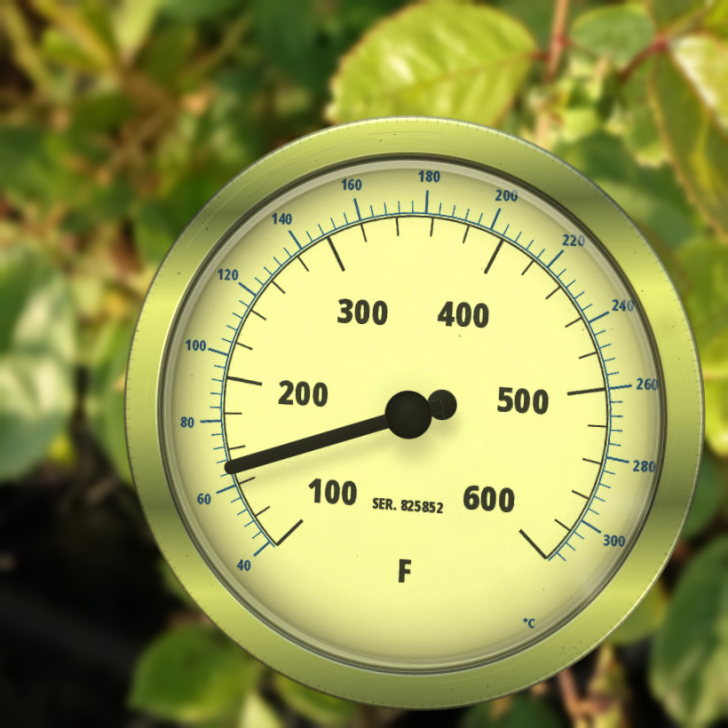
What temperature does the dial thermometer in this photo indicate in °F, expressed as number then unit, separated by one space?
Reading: 150 °F
